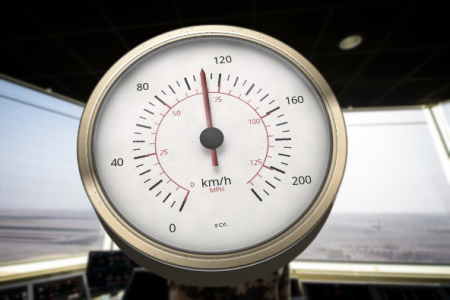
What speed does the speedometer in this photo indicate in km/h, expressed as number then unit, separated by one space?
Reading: 110 km/h
